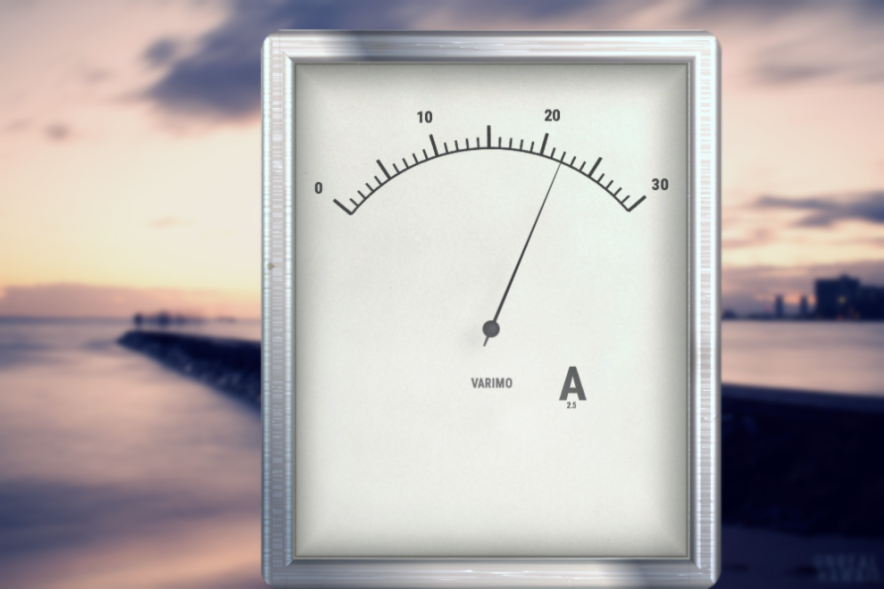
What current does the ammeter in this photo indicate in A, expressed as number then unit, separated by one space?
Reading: 22 A
